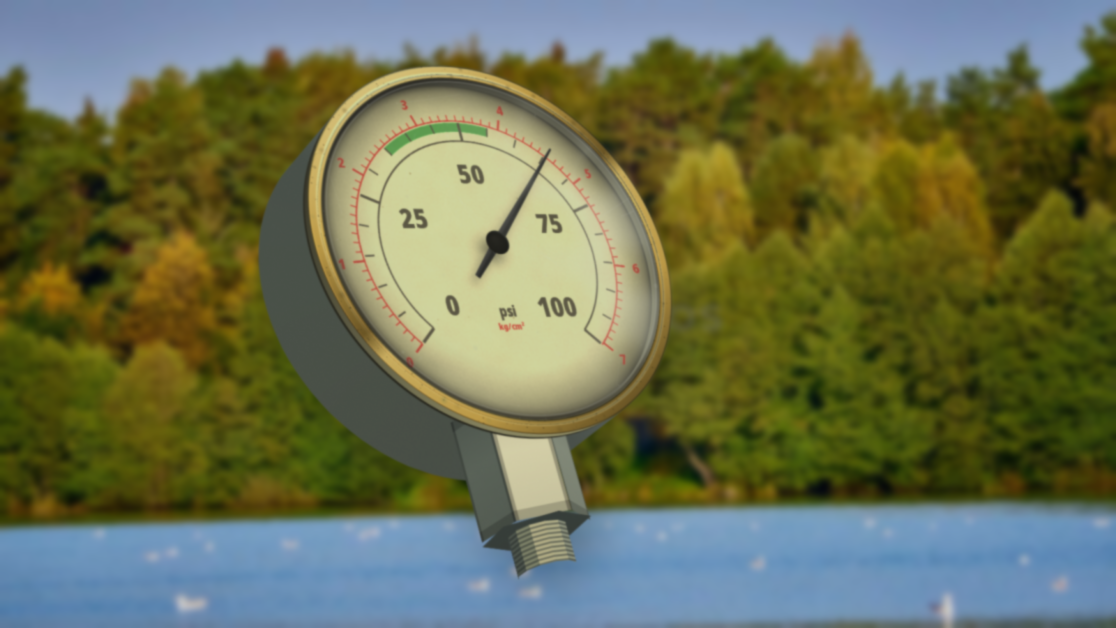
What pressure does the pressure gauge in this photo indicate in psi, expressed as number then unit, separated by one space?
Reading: 65 psi
